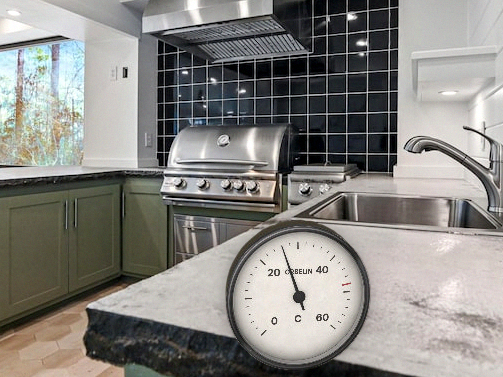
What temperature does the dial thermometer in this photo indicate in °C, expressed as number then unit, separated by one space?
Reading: 26 °C
